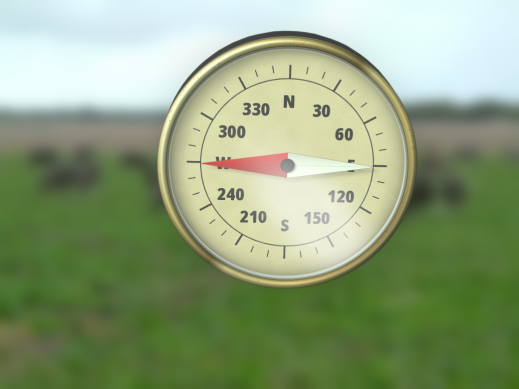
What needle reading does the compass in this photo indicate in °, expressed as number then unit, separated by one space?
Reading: 270 °
